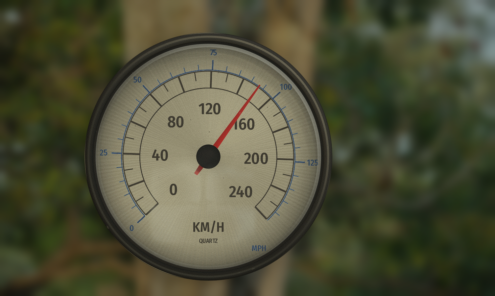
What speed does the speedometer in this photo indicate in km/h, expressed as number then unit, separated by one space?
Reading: 150 km/h
